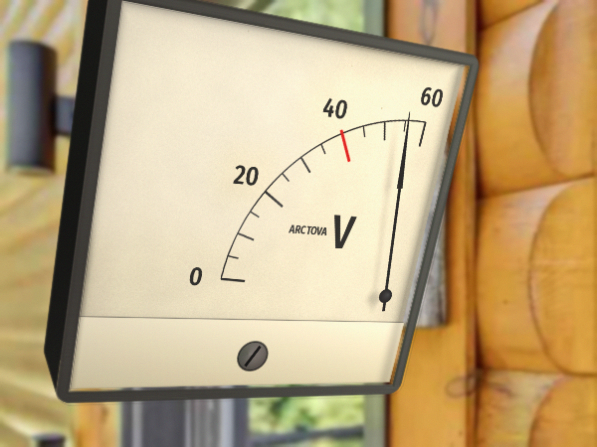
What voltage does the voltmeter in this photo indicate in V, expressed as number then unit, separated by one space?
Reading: 55 V
